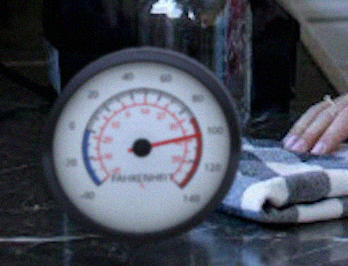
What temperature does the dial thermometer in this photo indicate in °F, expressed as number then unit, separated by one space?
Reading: 100 °F
